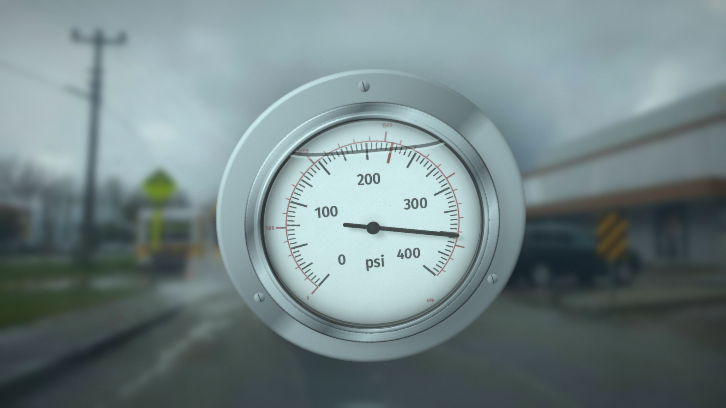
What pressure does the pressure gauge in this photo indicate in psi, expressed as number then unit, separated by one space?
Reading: 350 psi
